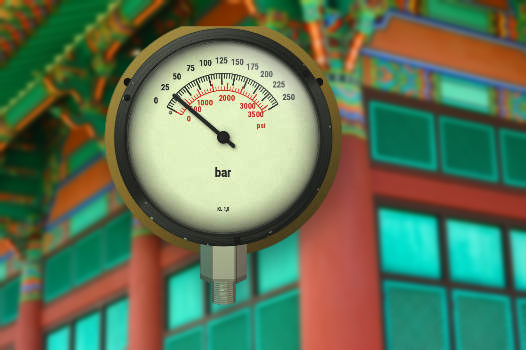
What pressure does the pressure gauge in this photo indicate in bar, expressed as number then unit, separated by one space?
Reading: 25 bar
